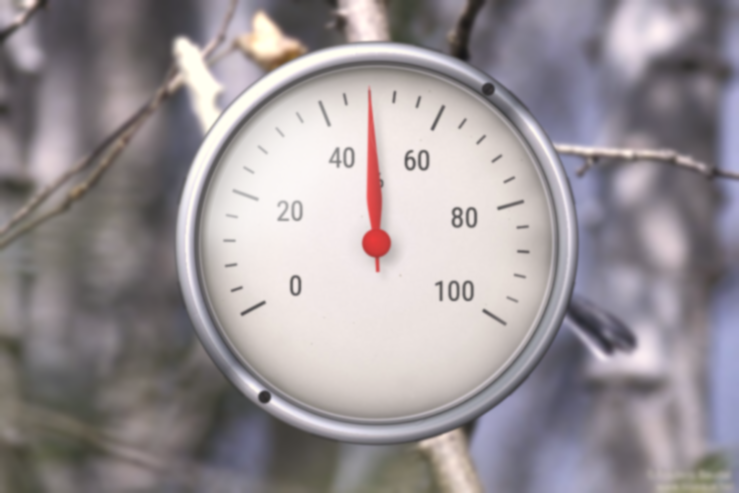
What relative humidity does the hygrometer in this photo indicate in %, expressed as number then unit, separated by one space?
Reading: 48 %
